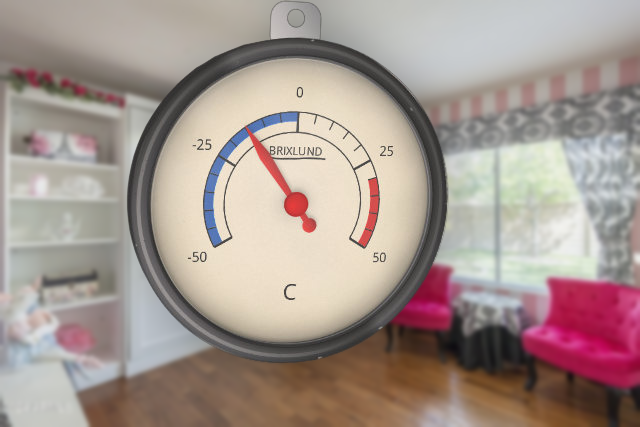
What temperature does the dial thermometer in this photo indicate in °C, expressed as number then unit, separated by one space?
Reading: -15 °C
